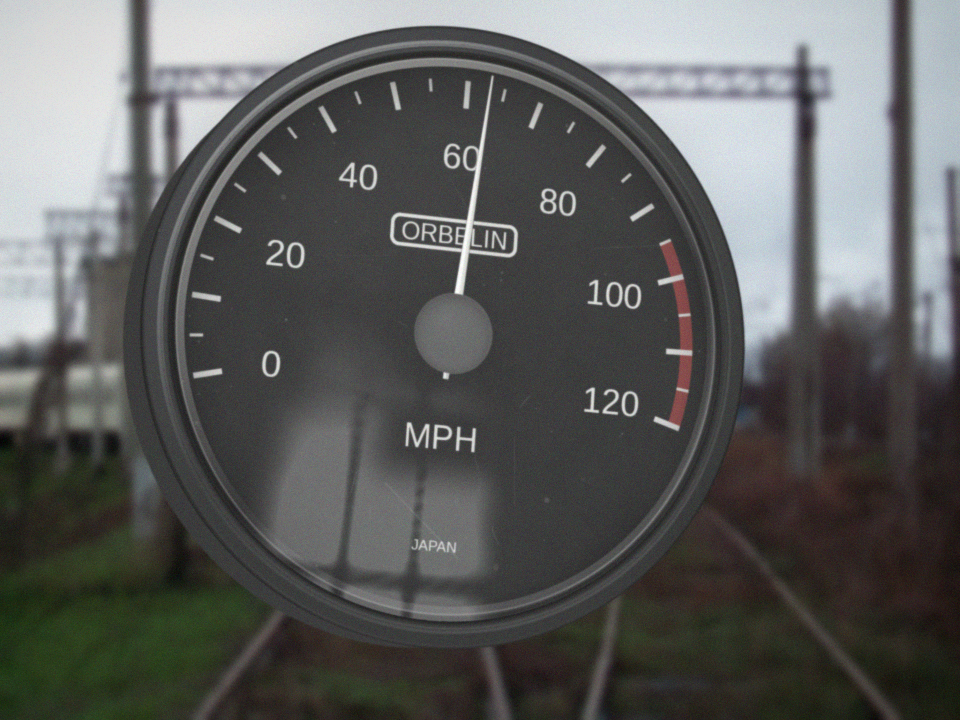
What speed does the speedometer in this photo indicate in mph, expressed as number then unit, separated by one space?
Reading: 62.5 mph
